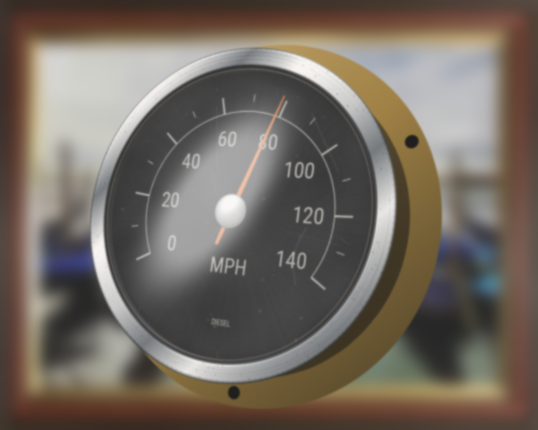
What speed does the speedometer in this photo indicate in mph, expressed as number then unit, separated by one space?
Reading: 80 mph
